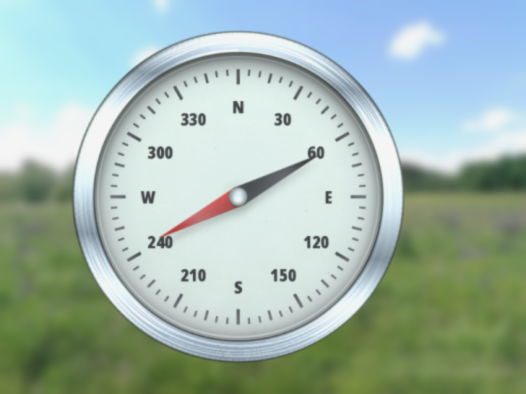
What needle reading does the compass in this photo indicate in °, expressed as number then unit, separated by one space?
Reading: 242.5 °
